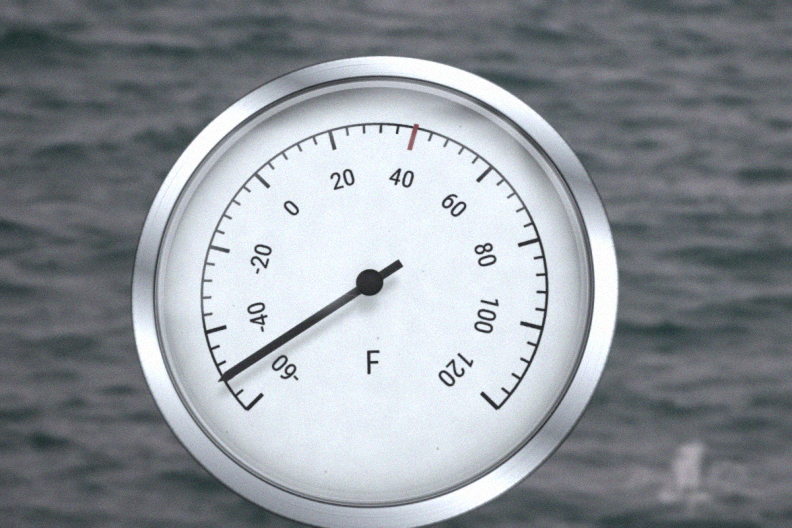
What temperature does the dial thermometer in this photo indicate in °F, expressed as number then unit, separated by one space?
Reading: -52 °F
